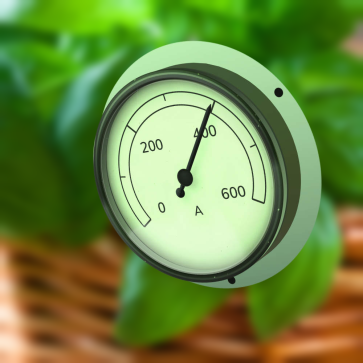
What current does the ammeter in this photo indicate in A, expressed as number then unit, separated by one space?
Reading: 400 A
